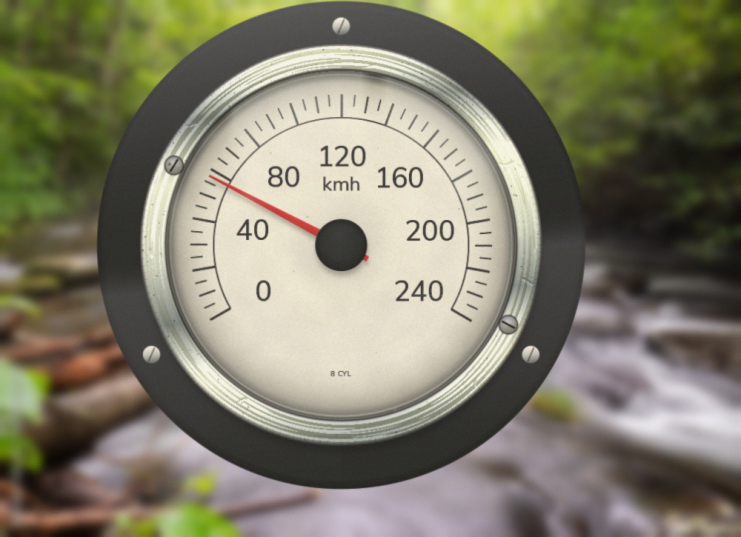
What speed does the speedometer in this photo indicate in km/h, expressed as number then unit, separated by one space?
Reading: 57.5 km/h
